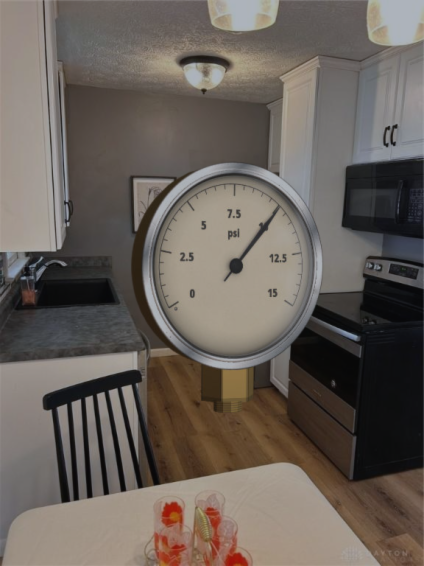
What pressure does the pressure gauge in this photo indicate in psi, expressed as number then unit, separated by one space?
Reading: 10 psi
